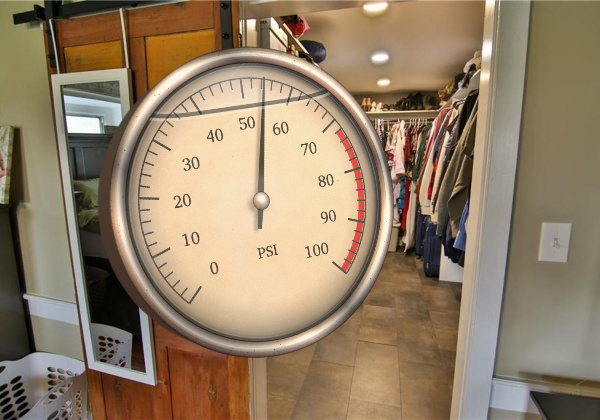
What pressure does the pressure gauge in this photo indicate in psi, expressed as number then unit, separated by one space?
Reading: 54 psi
